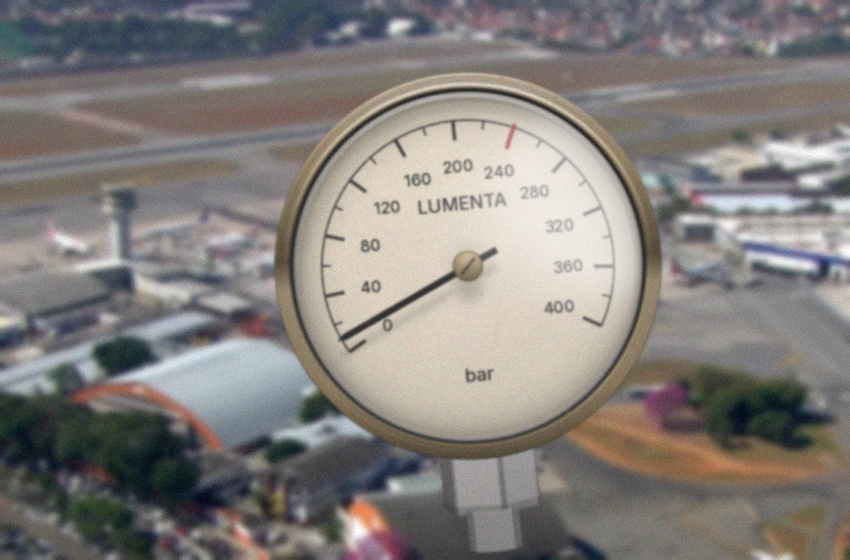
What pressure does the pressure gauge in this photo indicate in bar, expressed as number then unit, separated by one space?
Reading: 10 bar
